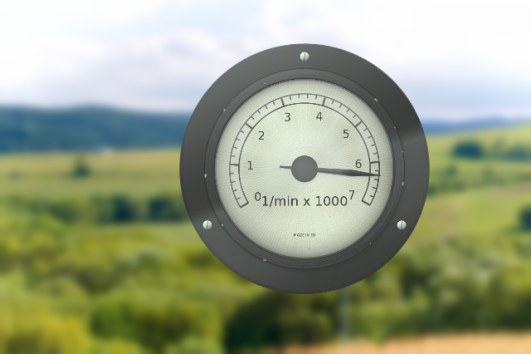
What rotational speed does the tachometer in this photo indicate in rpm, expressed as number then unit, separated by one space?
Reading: 6300 rpm
